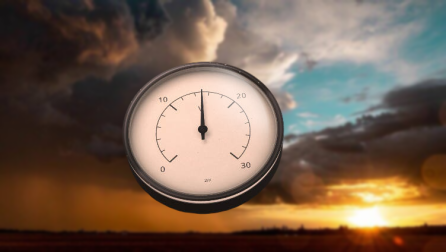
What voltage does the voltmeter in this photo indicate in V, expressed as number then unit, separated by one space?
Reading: 15 V
